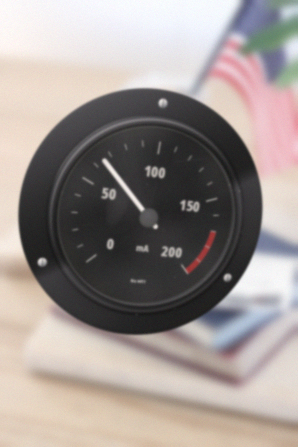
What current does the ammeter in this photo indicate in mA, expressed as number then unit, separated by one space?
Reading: 65 mA
